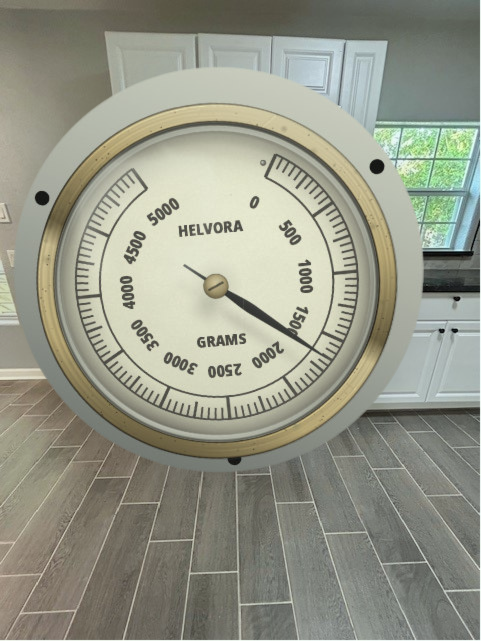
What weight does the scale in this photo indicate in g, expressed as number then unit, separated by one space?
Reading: 1650 g
